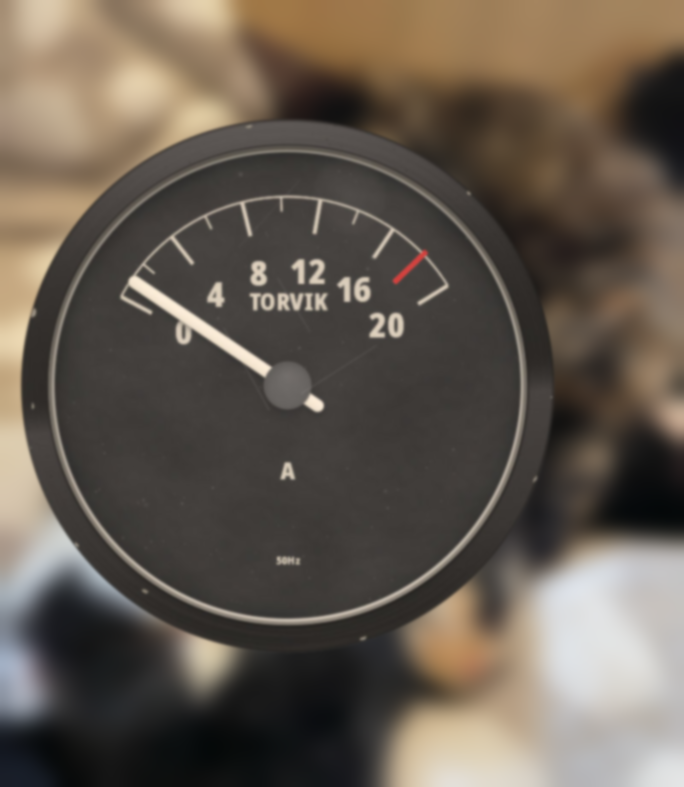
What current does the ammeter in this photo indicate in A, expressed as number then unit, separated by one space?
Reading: 1 A
